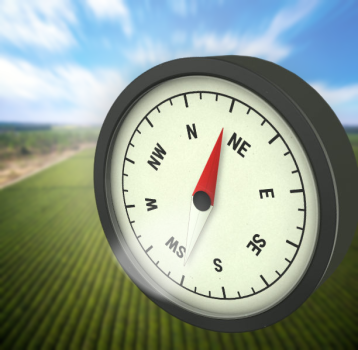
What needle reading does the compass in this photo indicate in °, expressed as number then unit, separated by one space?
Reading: 30 °
